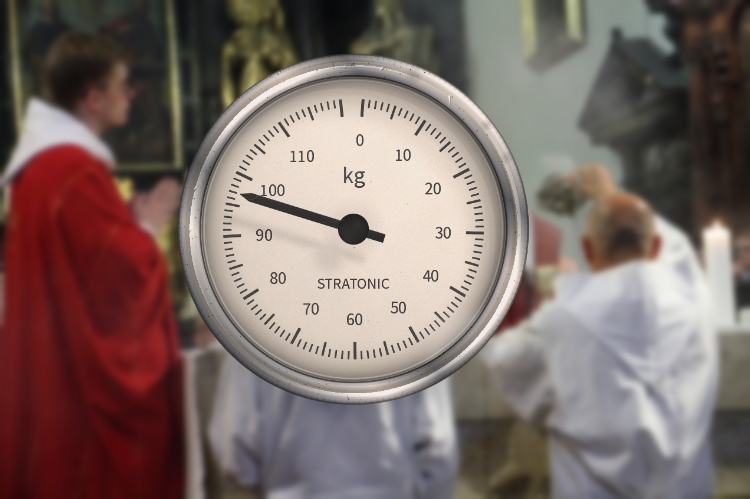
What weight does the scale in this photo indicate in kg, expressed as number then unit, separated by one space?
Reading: 97 kg
